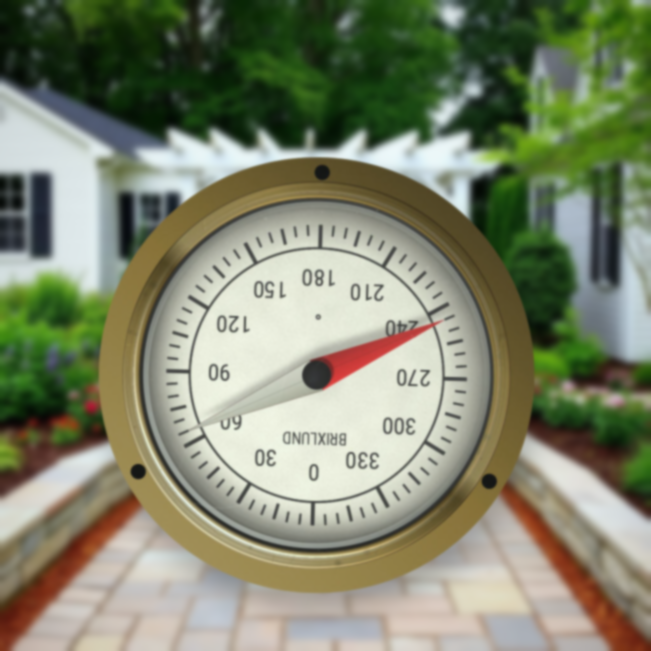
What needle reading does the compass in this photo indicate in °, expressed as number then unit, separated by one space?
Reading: 245 °
